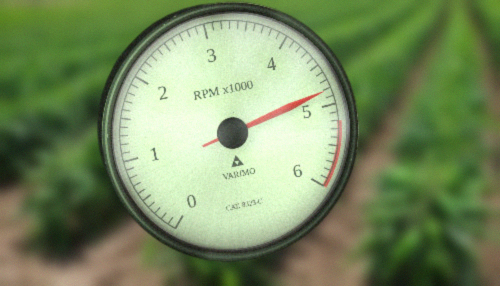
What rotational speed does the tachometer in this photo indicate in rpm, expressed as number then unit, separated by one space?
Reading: 4800 rpm
